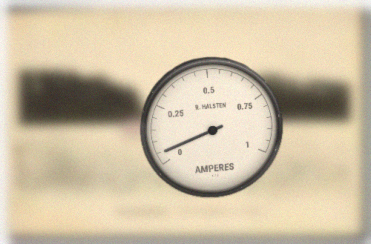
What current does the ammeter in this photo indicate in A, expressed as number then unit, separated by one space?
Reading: 0.05 A
